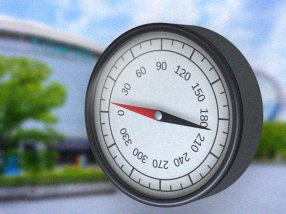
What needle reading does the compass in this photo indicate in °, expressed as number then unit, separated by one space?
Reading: 10 °
